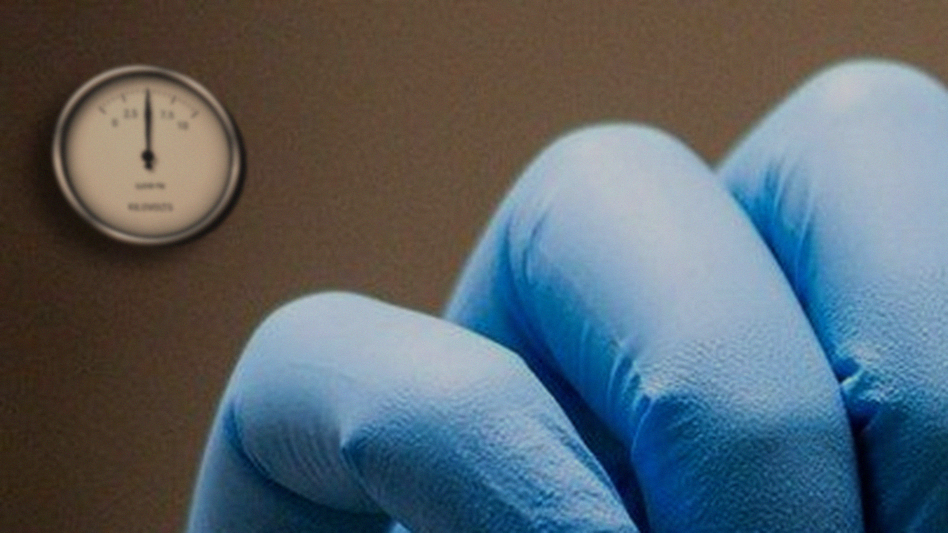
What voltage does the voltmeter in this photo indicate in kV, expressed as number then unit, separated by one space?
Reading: 5 kV
